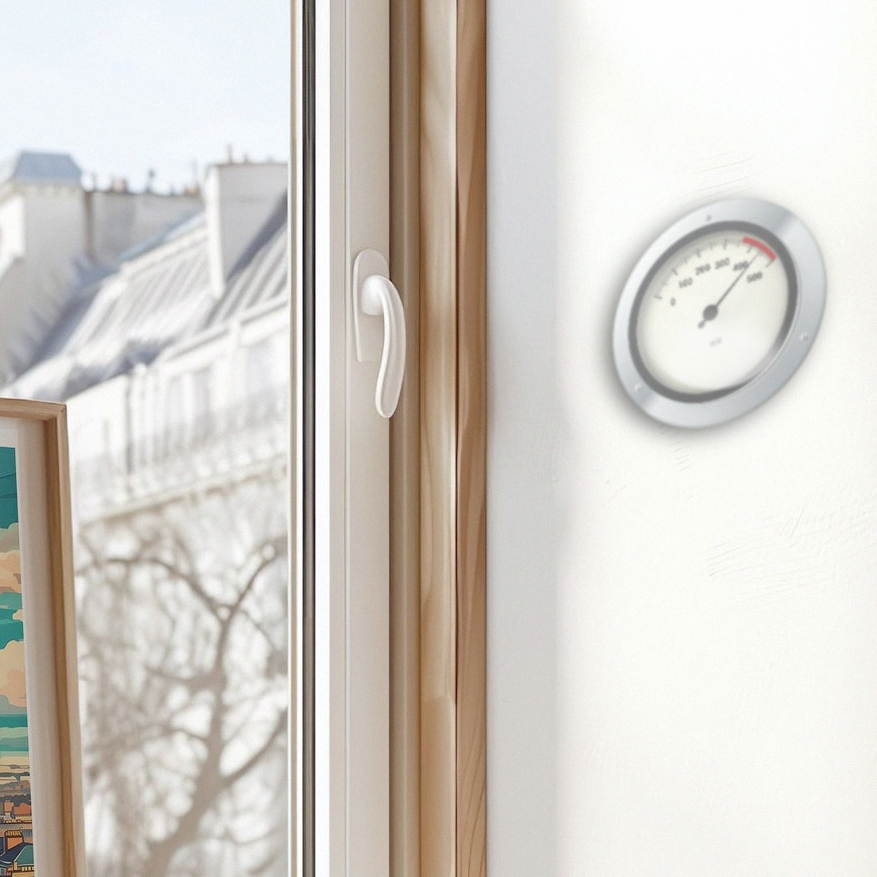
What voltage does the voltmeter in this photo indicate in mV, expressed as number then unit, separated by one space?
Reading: 450 mV
